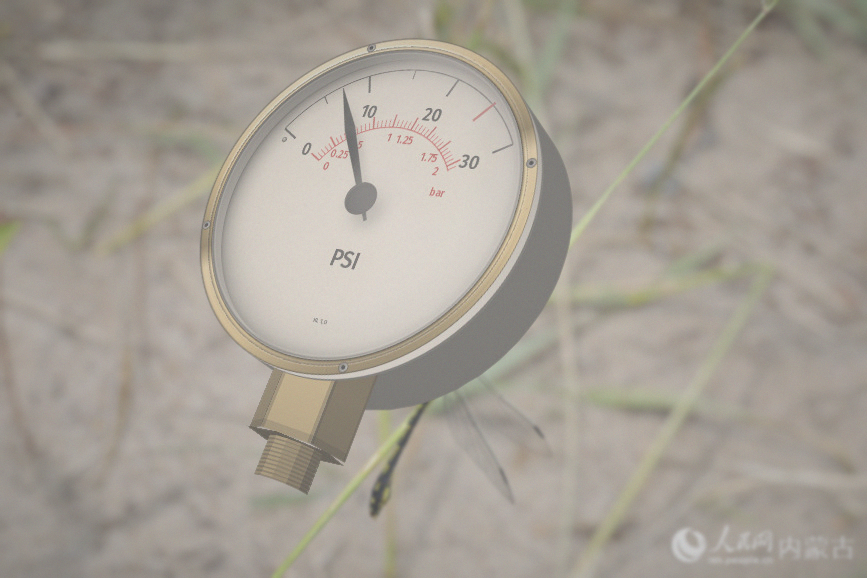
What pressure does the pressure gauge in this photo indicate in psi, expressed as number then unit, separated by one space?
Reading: 7.5 psi
